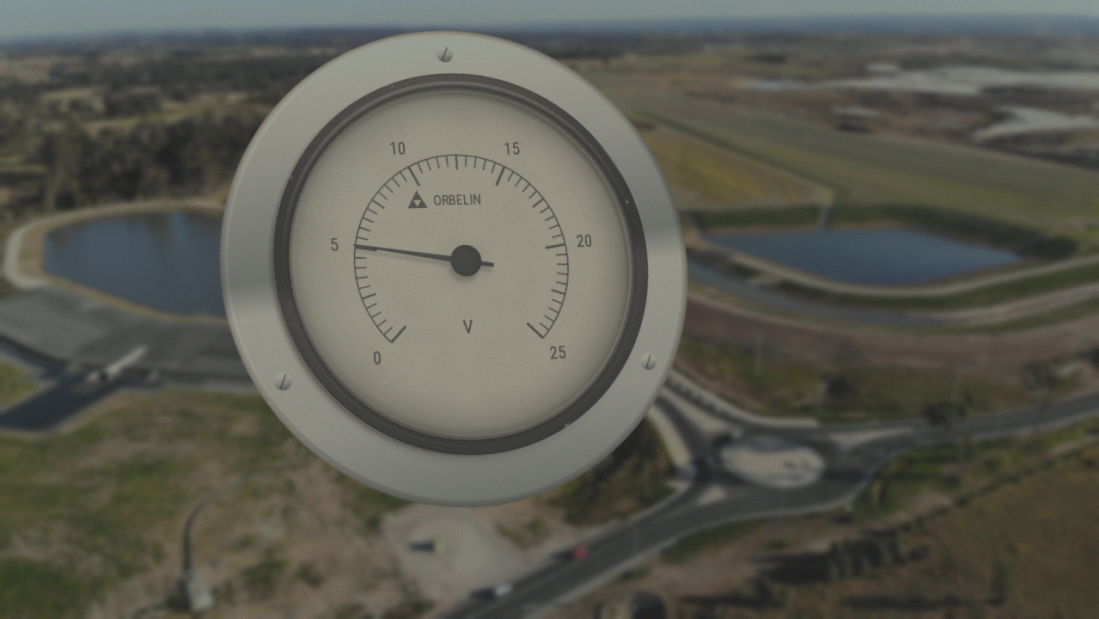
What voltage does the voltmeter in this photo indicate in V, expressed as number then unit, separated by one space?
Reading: 5 V
